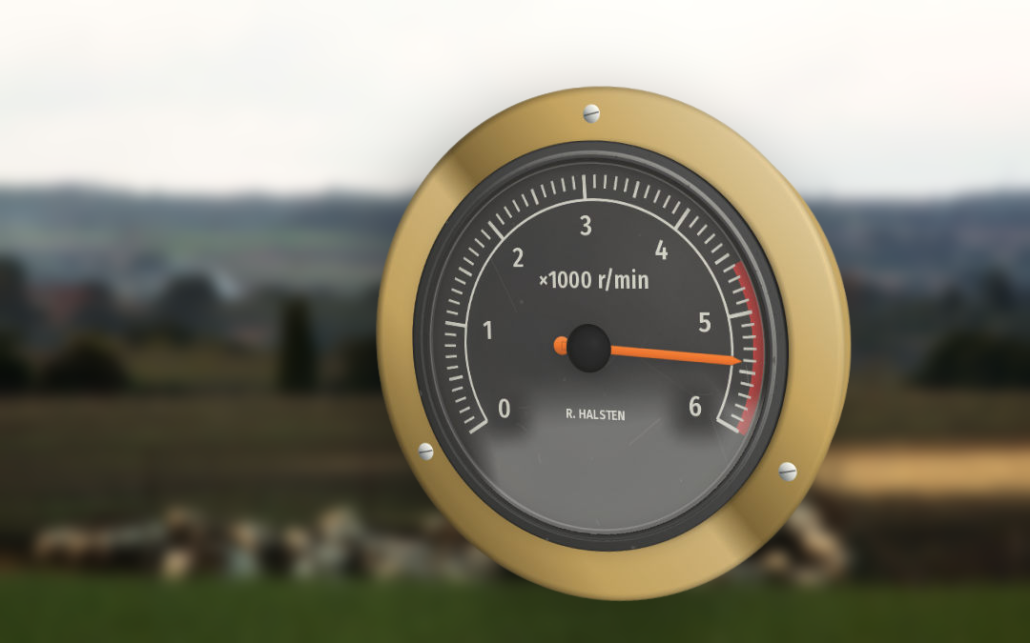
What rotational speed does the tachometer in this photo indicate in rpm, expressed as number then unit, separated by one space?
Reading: 5400 rpm
